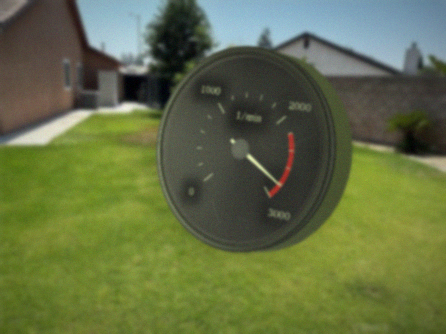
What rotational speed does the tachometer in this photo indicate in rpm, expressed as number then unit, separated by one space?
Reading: 2800 rpm
